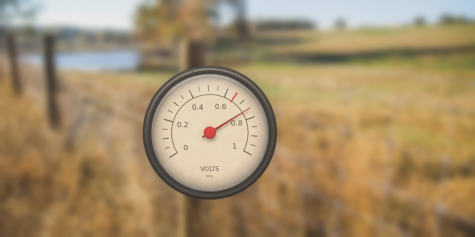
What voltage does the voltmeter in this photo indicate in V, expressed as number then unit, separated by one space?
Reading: 0.75 V
